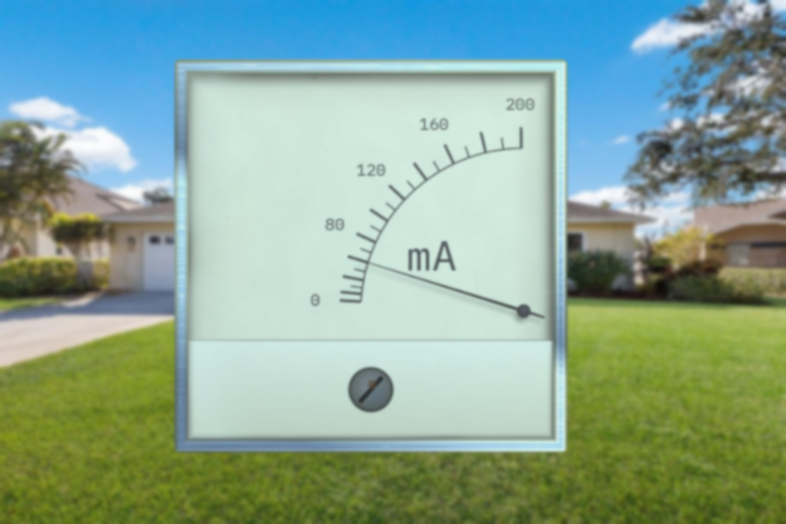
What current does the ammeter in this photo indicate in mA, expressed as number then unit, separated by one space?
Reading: 60 mA
